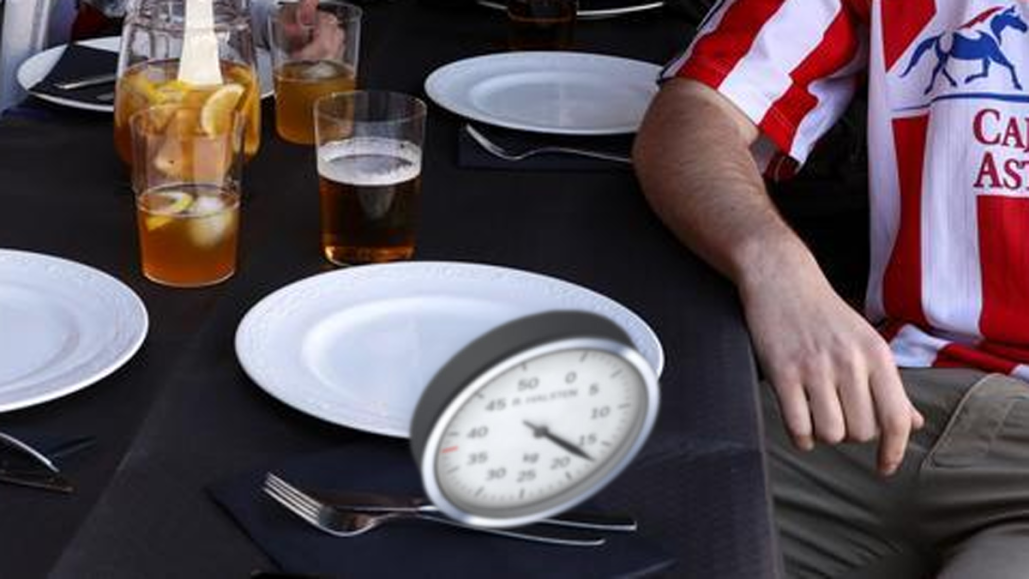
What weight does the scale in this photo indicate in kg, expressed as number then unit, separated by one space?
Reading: 17 kg
